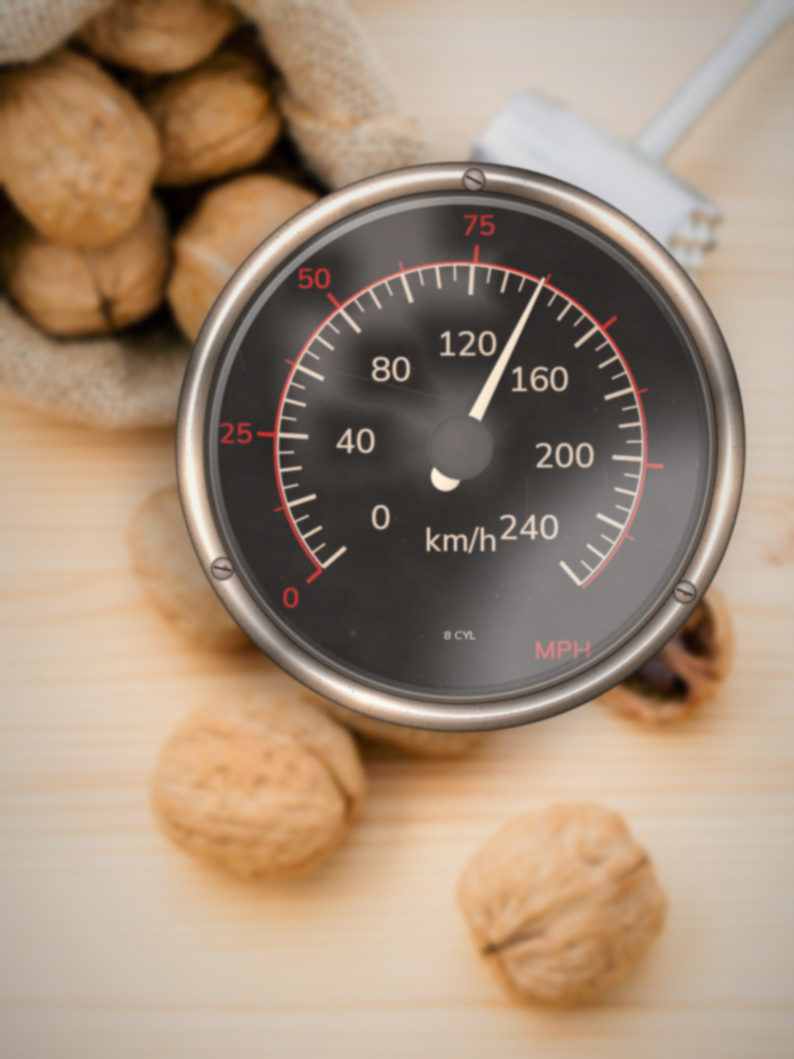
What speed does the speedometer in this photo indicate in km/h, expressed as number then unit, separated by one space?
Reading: 140 km/h
